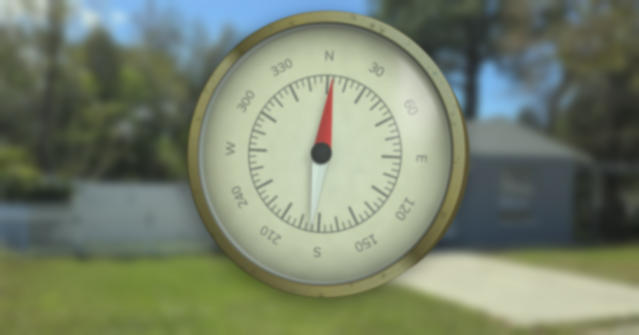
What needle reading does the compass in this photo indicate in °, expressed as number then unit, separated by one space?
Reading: 5 °
